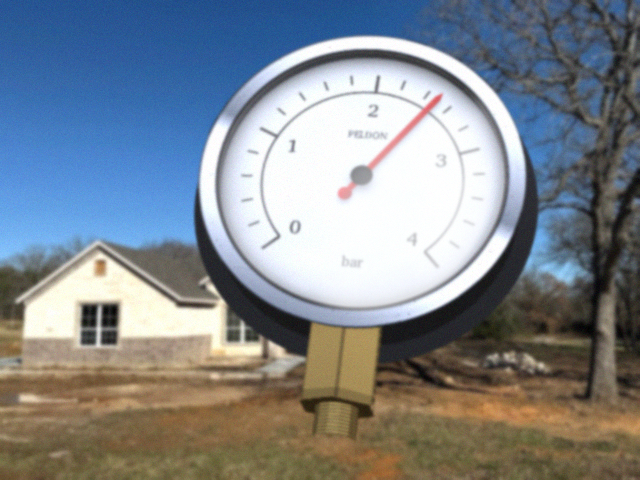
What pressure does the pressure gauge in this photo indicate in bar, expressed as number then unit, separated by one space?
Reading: 2.5 bar
